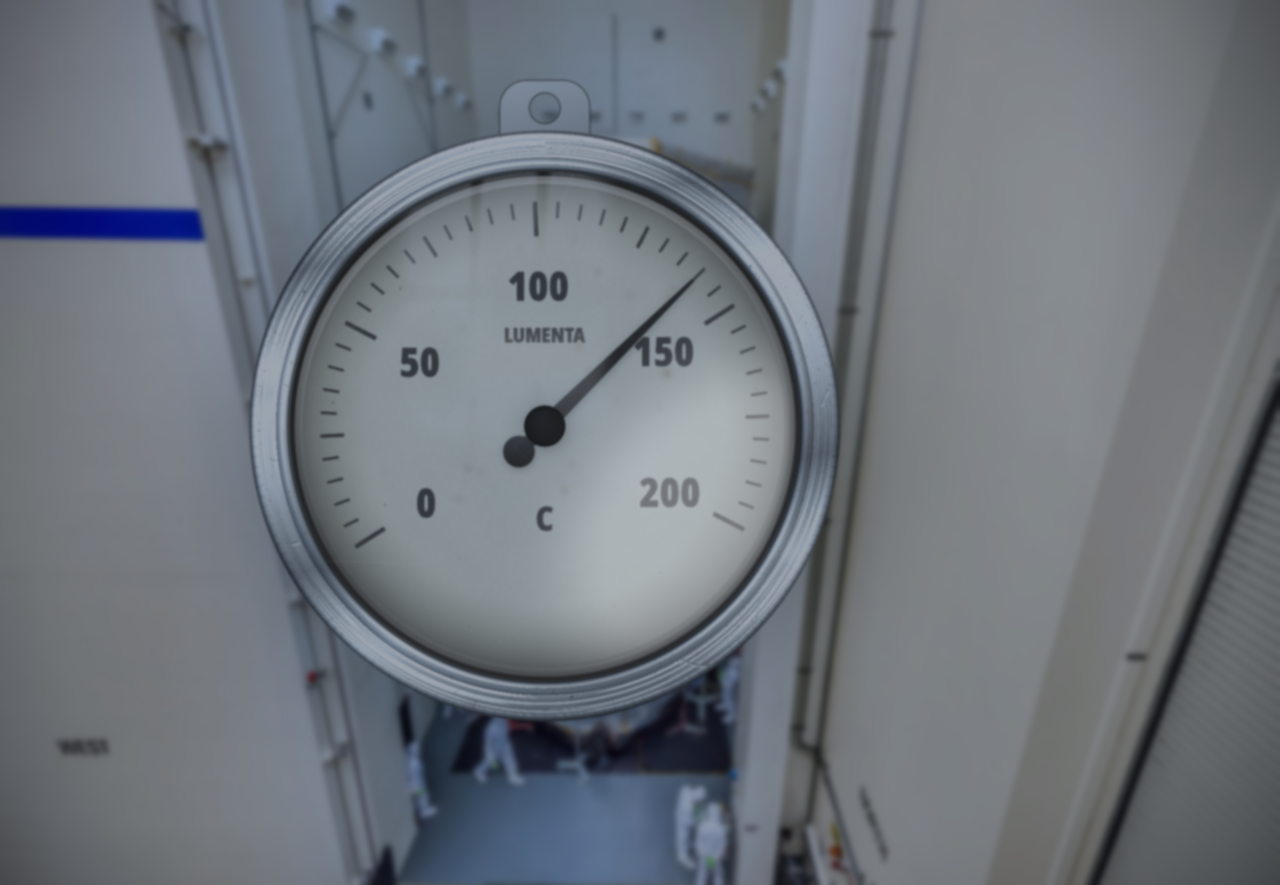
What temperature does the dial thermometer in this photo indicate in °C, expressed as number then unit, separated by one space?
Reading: 140 °C
